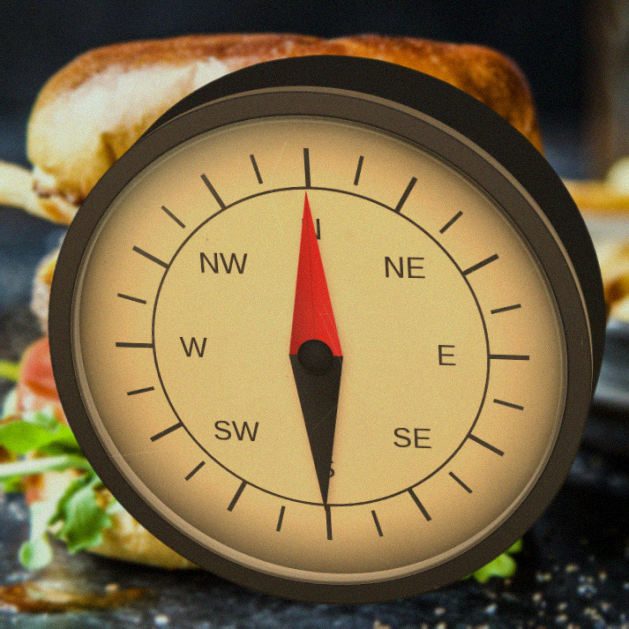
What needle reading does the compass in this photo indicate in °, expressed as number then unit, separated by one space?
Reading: 0 °
